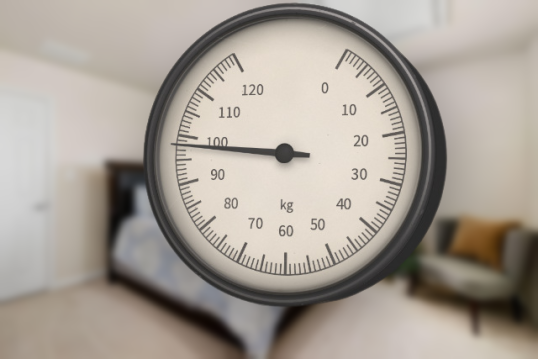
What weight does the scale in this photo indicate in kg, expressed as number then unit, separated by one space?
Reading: 98 kg
